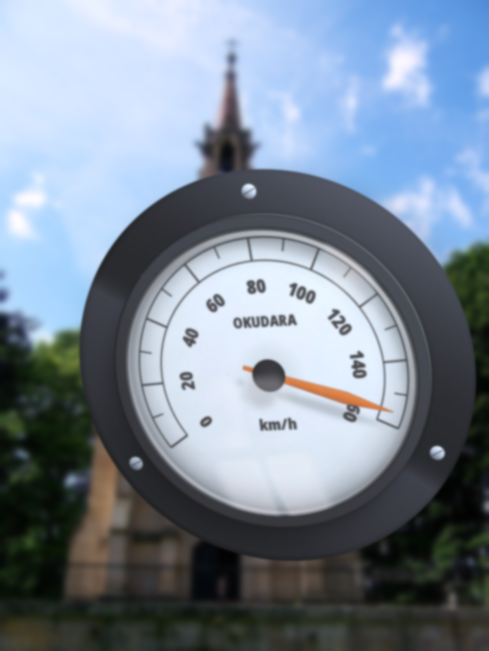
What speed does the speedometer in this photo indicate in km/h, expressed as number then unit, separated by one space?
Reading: 155 km/h
